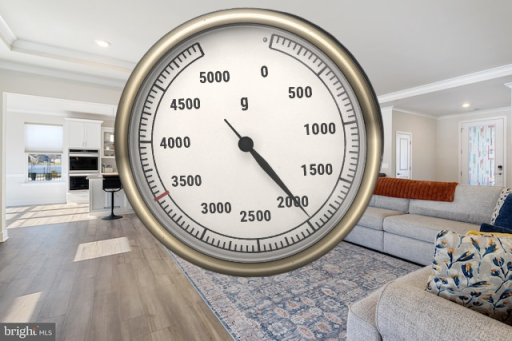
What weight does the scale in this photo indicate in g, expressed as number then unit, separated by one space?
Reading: 1950 g
